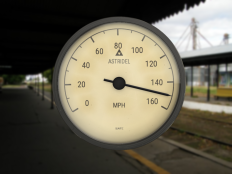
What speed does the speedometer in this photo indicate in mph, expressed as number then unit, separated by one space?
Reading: 150 mph
